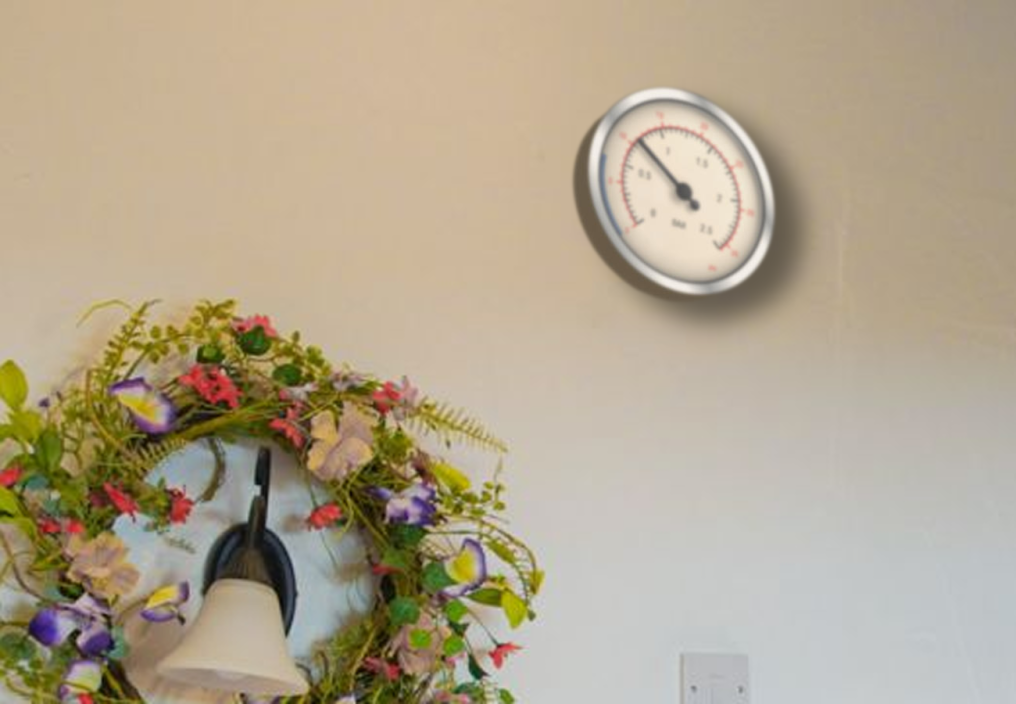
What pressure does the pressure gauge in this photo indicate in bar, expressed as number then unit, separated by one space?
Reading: 0.75 bar
